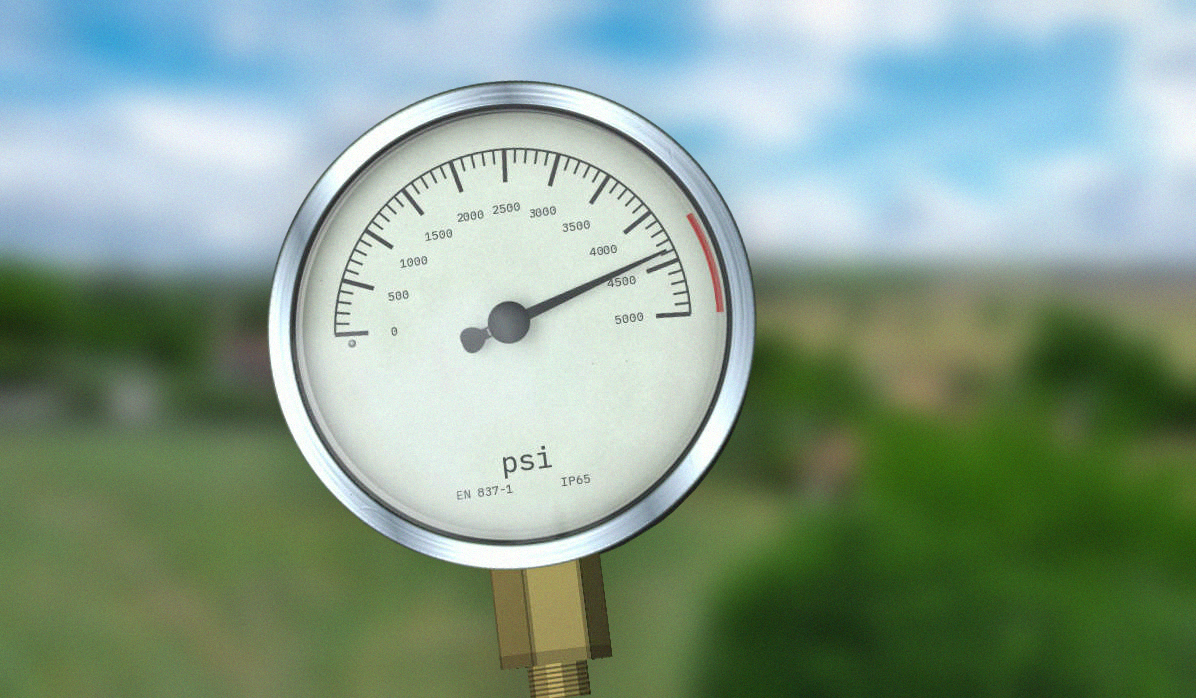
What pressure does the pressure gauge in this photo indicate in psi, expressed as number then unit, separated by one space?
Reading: 4400 psi
